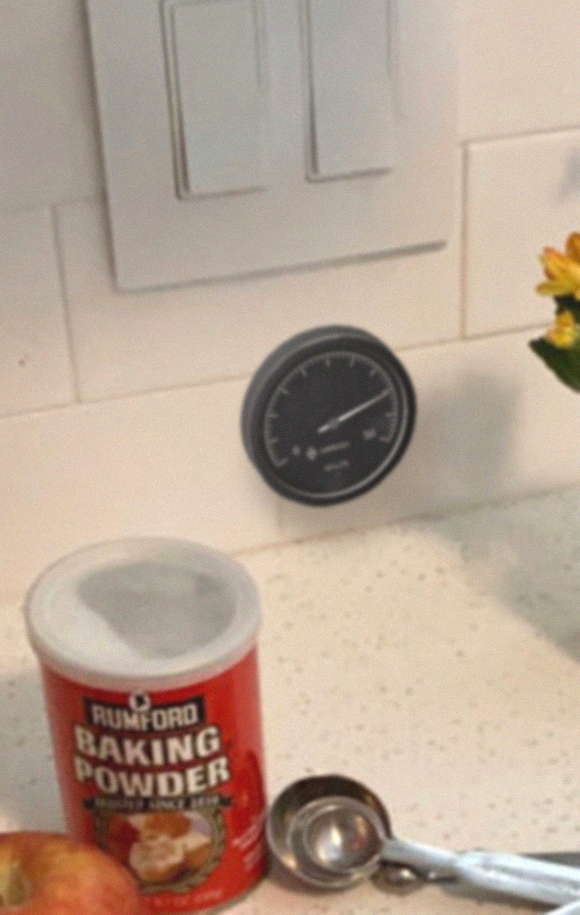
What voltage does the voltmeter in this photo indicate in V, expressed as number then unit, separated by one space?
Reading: 40 V
